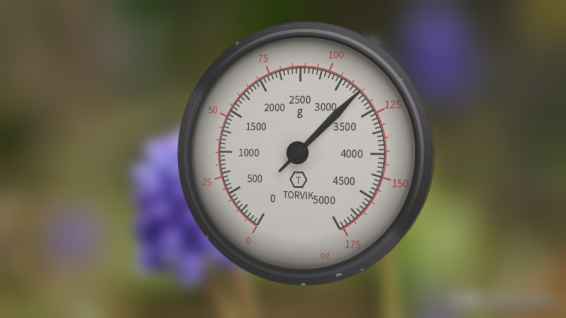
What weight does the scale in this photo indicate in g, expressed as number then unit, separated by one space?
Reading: 3250 g
